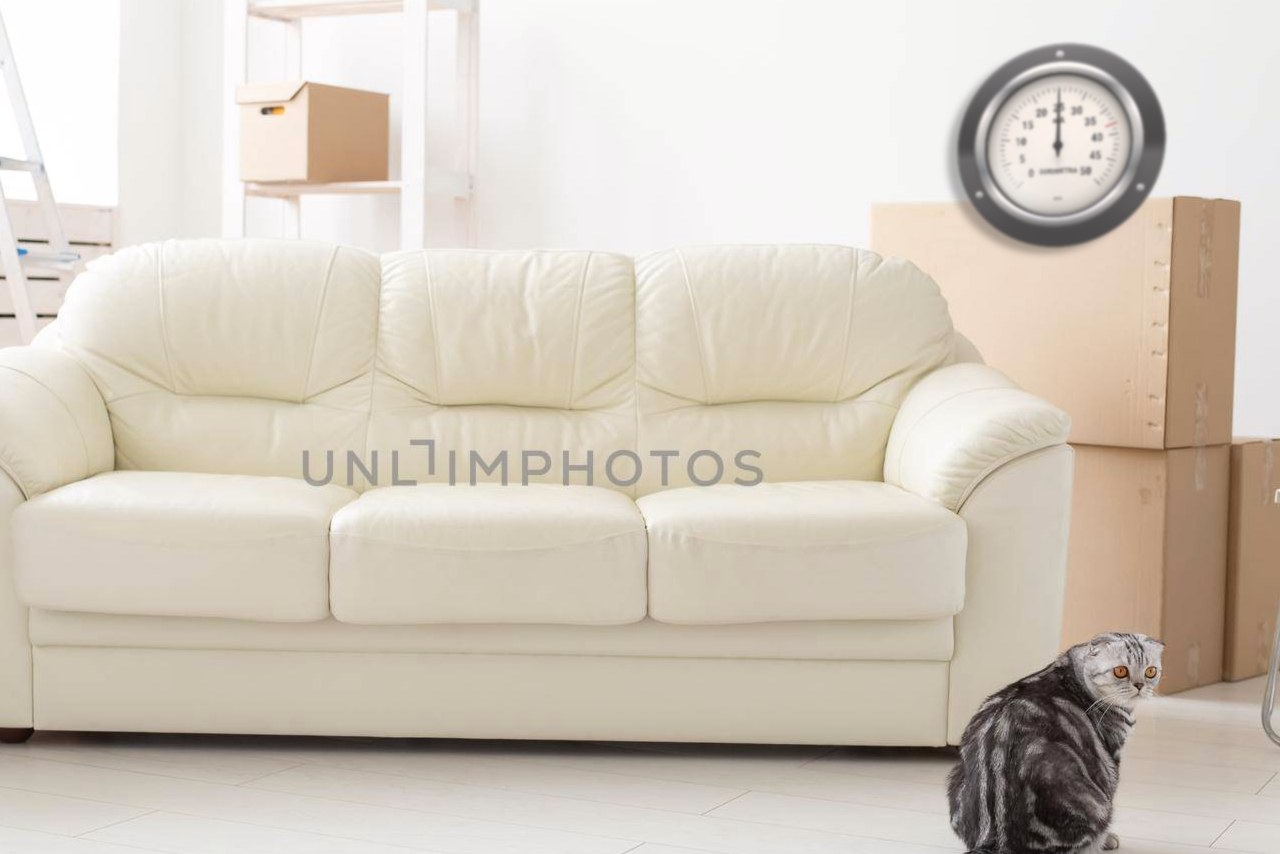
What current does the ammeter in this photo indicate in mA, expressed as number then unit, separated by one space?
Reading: 25 mA
